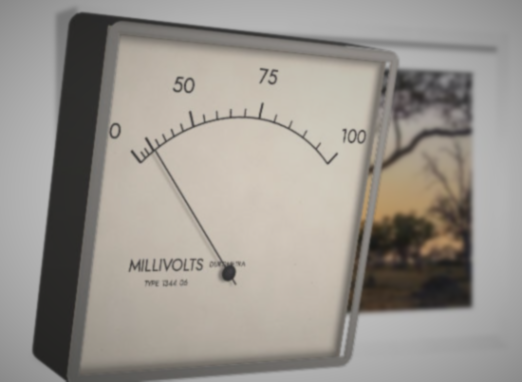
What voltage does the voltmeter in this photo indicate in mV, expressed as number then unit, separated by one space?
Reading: 25 mV
